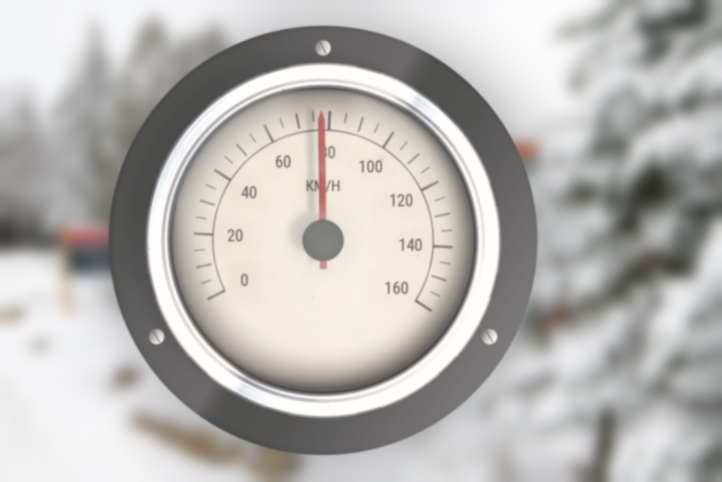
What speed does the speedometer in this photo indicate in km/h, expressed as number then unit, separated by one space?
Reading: 77.5 km/h
